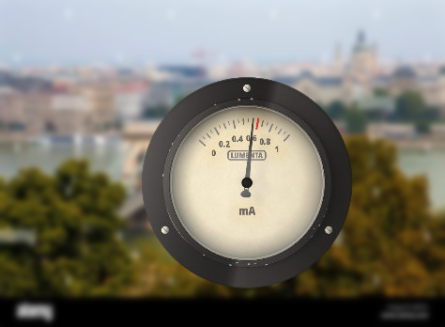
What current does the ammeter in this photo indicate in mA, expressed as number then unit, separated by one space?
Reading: 0.6 mA
